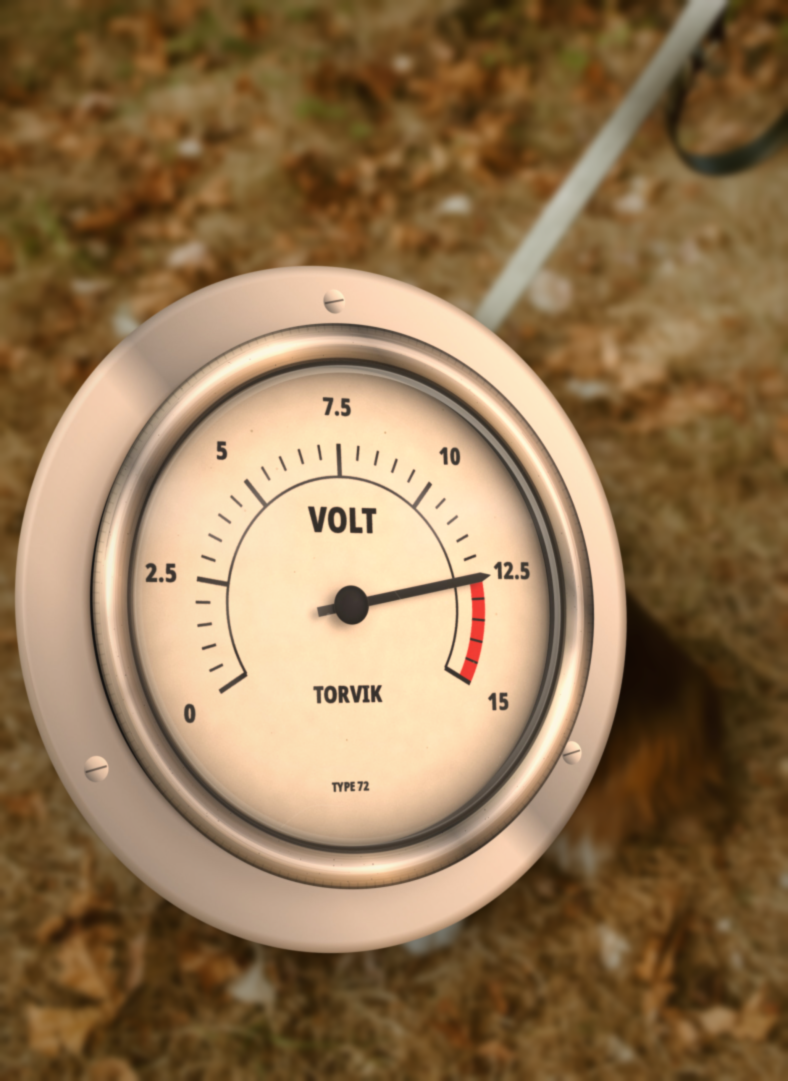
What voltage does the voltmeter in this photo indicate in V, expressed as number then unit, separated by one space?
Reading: 12.5 V
